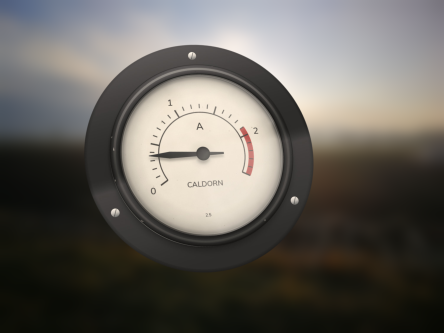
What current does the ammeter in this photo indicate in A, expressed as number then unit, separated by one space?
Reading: 0.35 A
